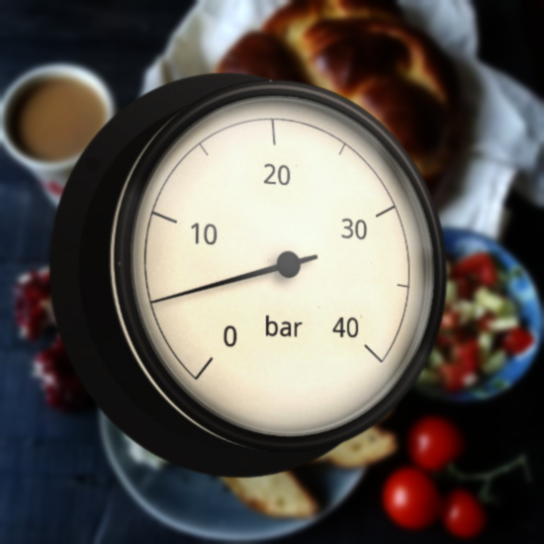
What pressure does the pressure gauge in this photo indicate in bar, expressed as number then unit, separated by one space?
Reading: 5 bar
